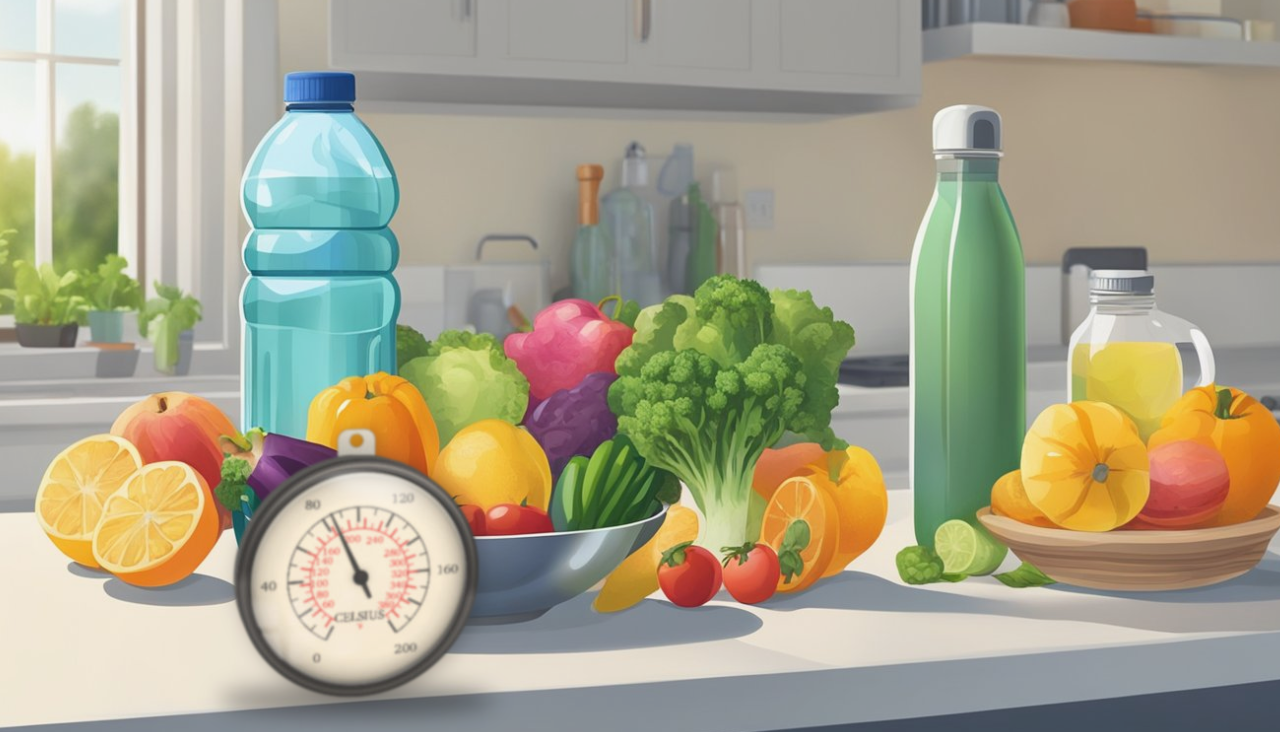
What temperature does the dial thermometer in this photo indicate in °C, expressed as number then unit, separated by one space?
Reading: 85 °C
